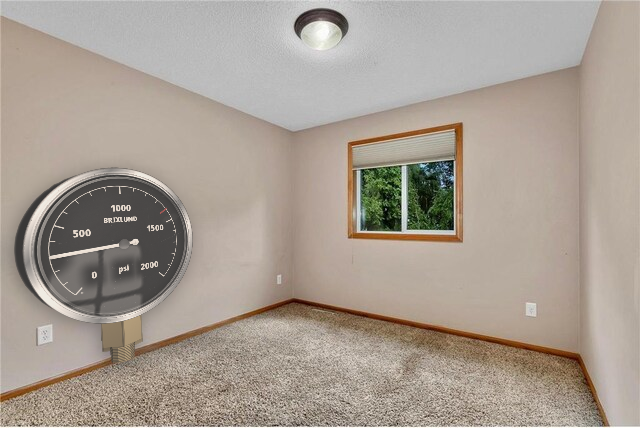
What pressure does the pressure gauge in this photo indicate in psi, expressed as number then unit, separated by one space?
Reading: 300 psi
